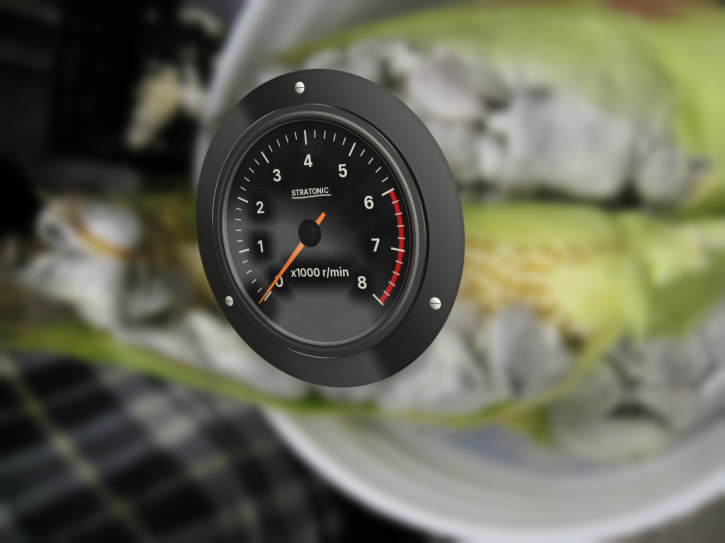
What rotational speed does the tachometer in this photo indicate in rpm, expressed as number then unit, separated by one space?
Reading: 0 rpm
